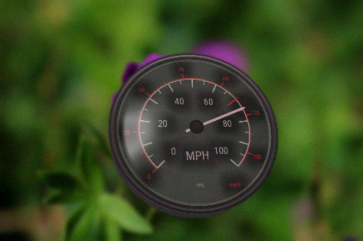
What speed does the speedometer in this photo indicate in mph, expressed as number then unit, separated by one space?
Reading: 75 mph
